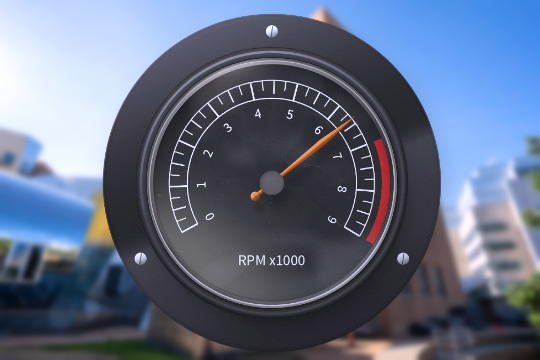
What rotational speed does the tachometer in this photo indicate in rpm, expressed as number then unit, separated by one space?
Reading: 6375 rpm
